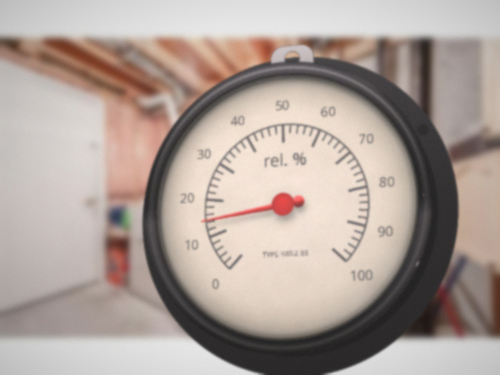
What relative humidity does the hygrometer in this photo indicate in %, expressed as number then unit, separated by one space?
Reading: 14 %
